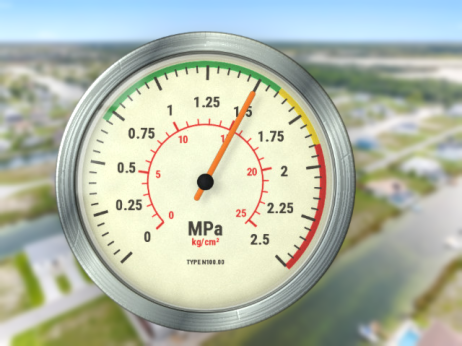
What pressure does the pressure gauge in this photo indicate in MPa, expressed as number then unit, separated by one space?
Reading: 1.5 MPa
